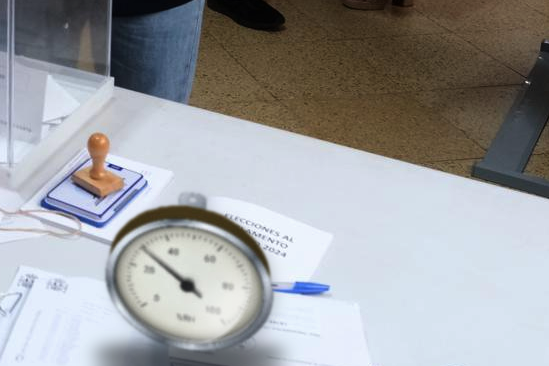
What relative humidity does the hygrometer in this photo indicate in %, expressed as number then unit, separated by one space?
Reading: 30 %
